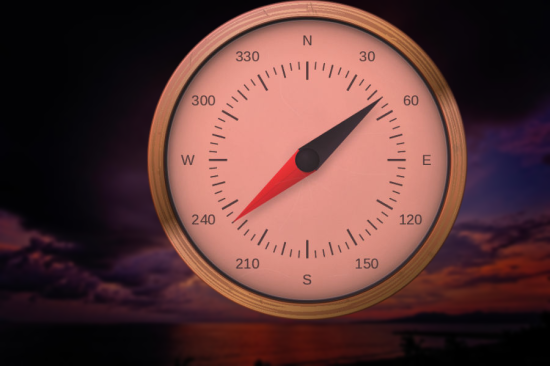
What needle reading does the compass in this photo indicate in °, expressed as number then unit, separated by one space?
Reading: 230 °
